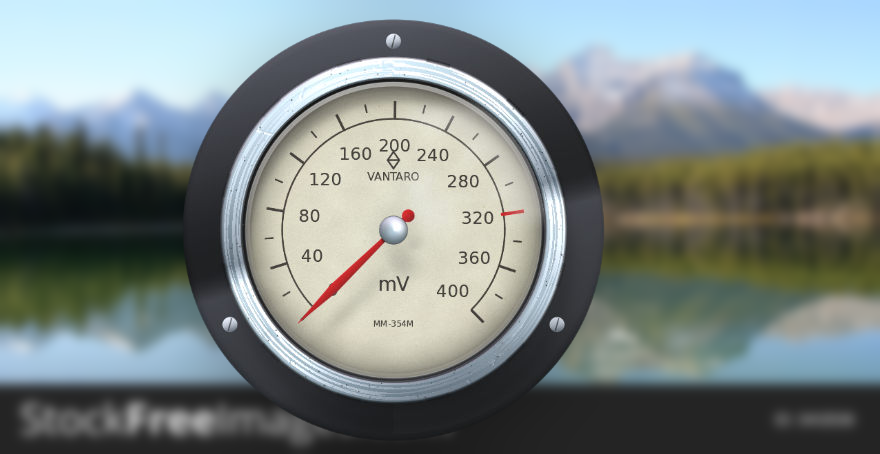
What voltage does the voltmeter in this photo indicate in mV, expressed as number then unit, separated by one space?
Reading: 0 mV
